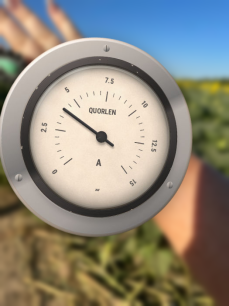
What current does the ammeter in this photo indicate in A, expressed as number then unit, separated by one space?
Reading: 4 A
